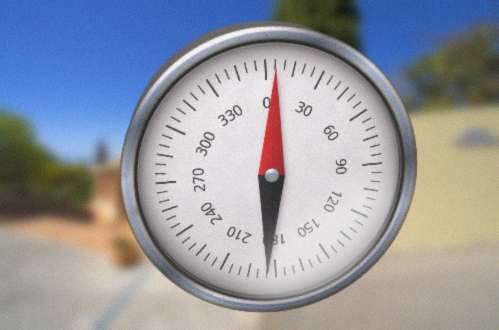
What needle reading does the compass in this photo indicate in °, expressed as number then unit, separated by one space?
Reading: 5 °
